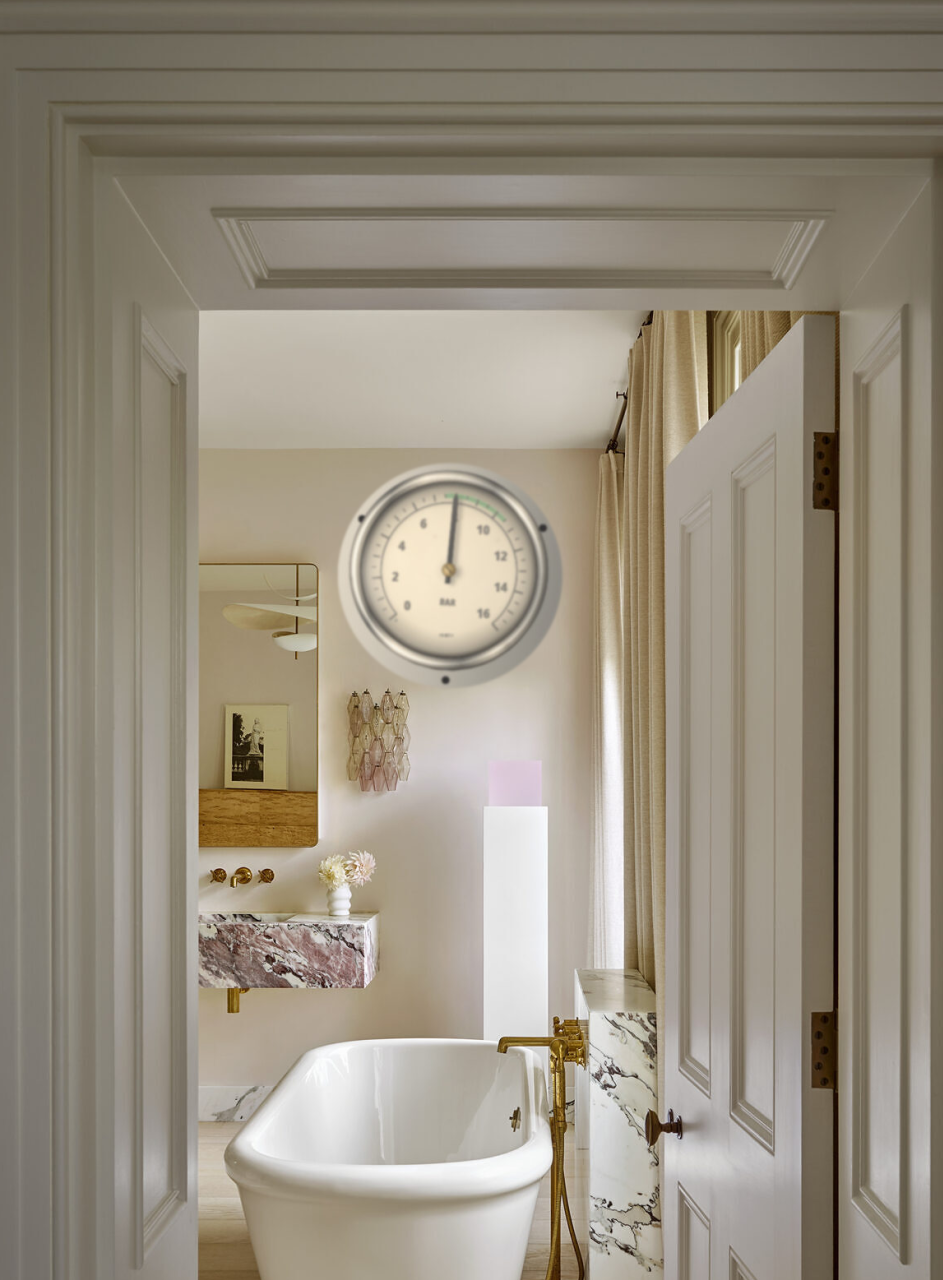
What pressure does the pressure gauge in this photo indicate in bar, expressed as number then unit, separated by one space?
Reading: 8 bar
